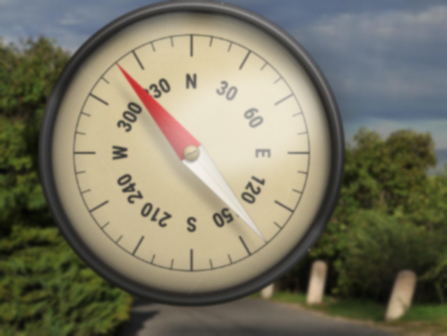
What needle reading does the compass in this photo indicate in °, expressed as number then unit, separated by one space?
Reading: 320 °
